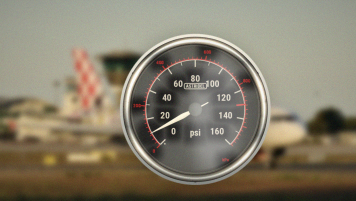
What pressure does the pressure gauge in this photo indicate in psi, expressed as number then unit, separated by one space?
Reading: 10 psi
